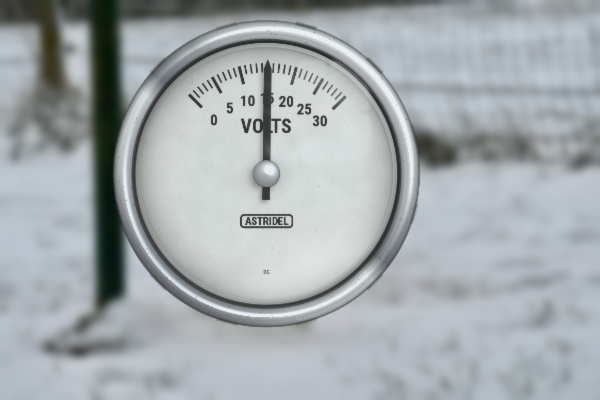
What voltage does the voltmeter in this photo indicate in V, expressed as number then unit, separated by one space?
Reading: 15 V
